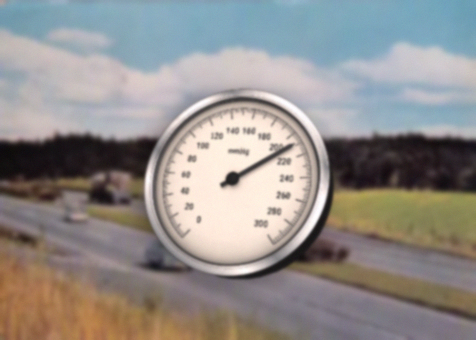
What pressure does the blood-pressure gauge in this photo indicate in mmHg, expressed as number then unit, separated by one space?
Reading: 210 mmHg
